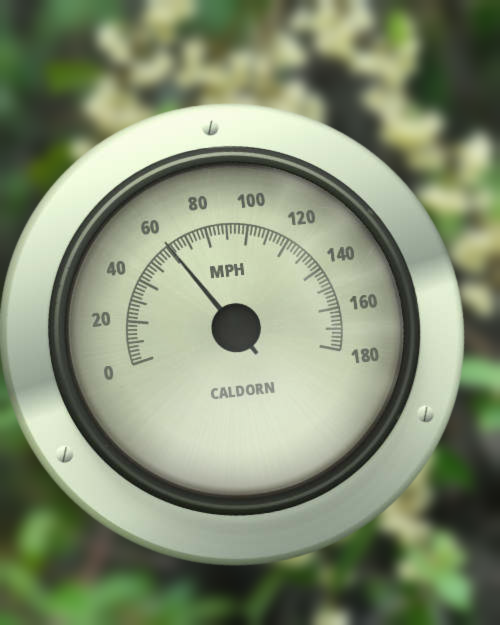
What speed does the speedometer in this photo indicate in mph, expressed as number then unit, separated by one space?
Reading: 60 mph
